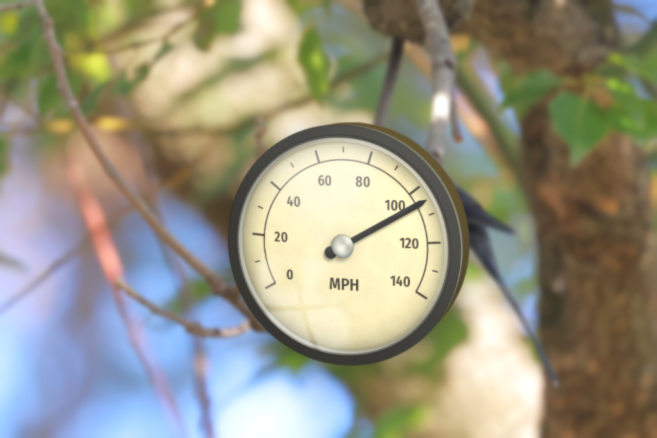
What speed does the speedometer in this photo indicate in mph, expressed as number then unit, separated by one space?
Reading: 105 mph
